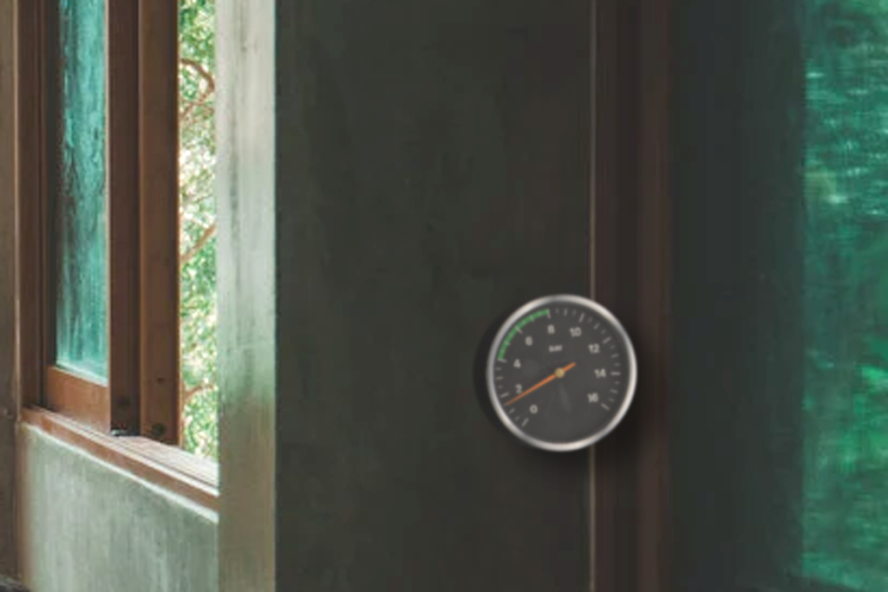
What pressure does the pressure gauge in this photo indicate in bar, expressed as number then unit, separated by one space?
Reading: 1.5 bar
